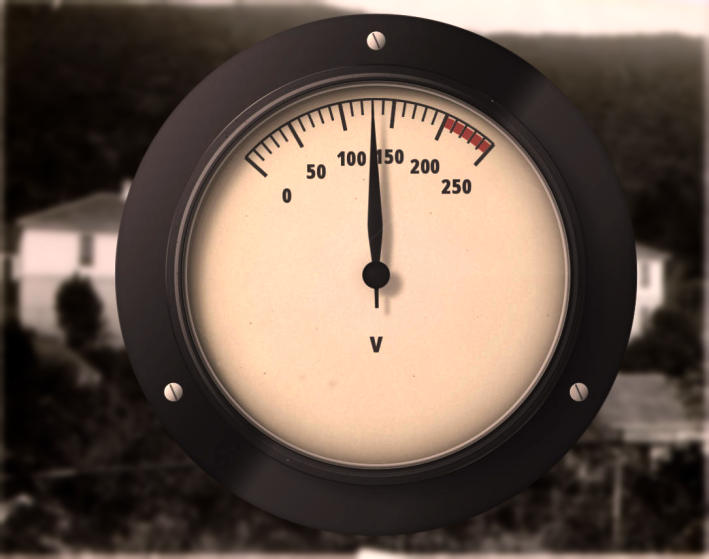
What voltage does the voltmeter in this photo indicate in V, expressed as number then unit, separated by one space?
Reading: 130 V
